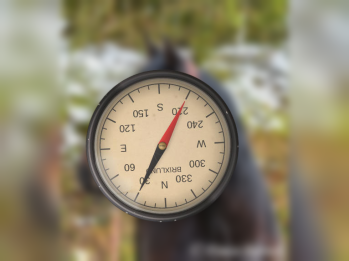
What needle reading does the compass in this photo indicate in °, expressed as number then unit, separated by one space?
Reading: 210 °
